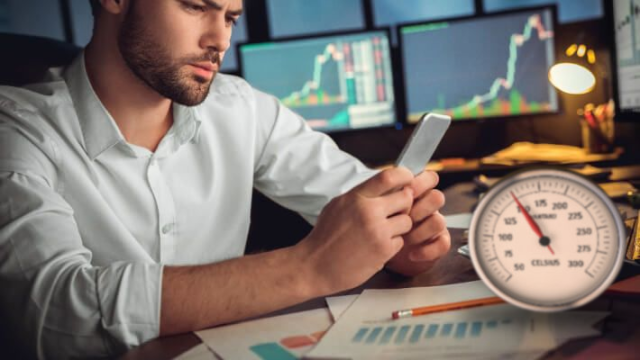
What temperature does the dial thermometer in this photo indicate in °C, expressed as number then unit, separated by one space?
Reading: 150 °C
